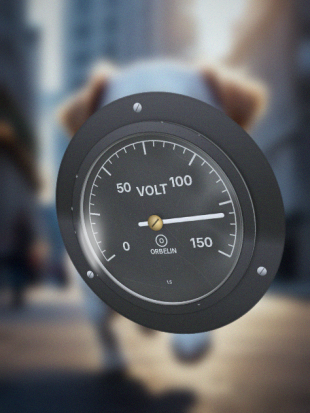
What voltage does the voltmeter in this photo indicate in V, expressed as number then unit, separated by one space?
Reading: 130 V
